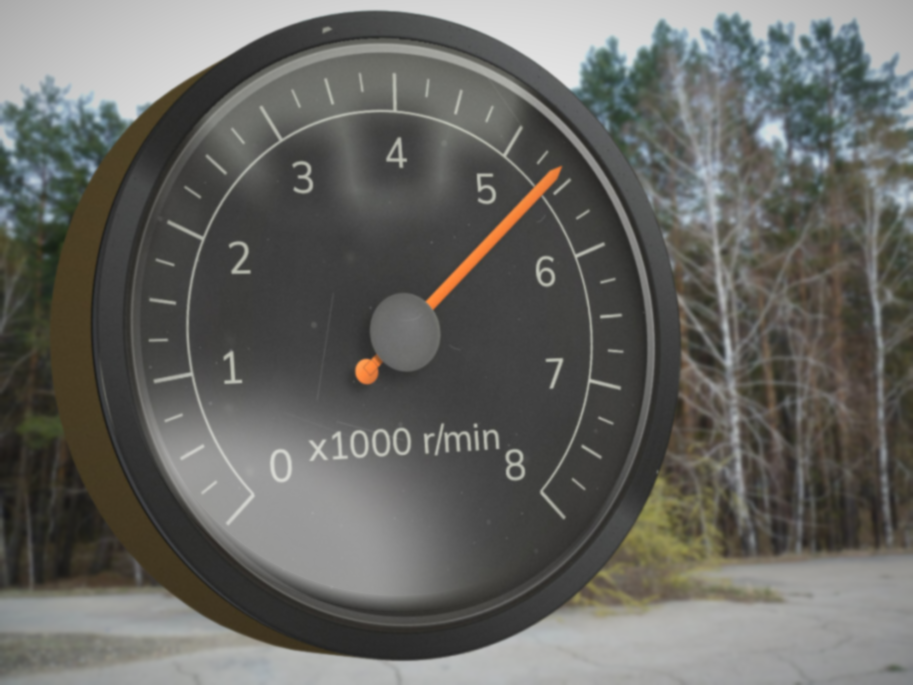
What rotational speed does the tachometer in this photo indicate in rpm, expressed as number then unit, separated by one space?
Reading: 5375 rpm
